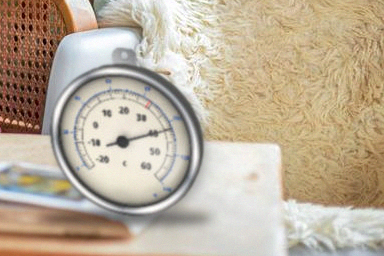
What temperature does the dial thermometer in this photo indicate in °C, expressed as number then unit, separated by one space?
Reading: 40 °C
